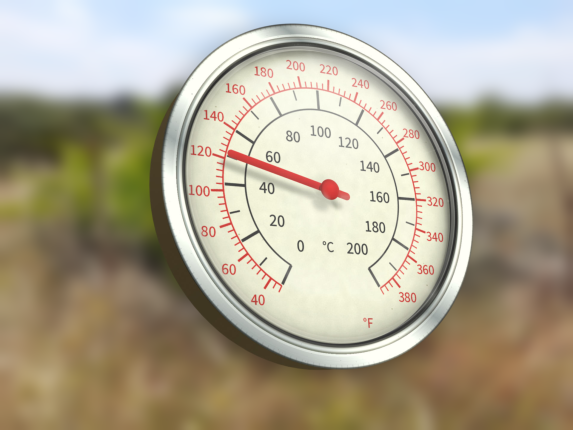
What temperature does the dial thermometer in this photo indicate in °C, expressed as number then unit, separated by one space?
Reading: 50 °C
